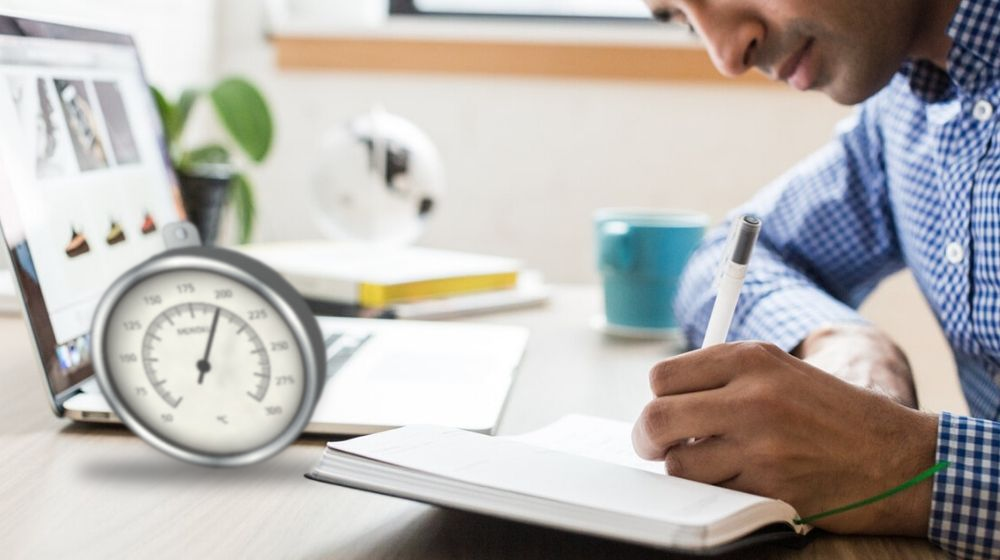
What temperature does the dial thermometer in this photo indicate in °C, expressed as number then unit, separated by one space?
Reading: 200 °C
